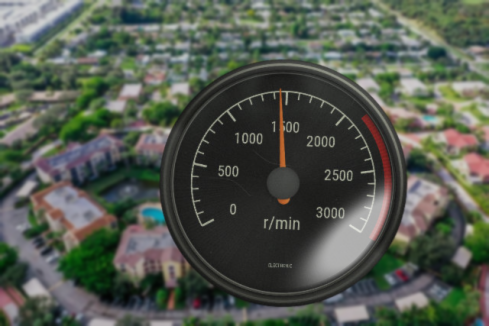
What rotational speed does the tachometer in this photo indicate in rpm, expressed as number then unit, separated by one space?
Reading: 1450 rpm
